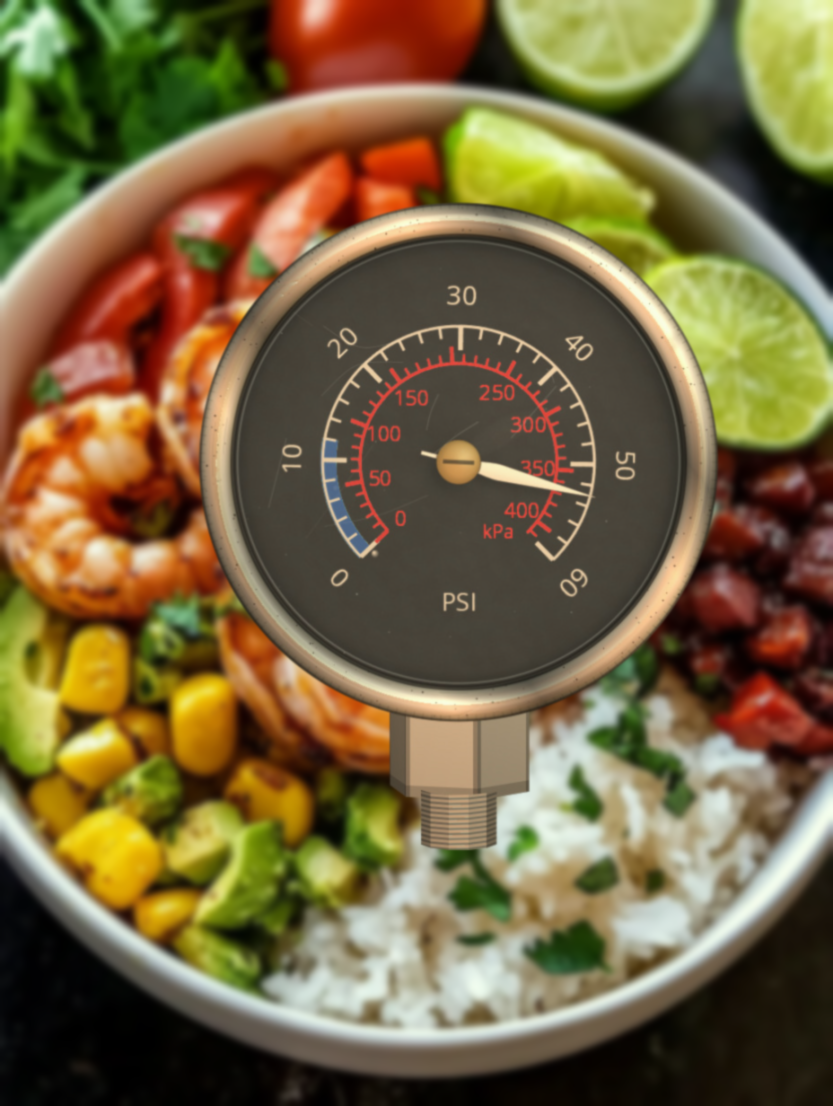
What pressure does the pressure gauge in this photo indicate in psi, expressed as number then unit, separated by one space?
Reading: 53 psi
